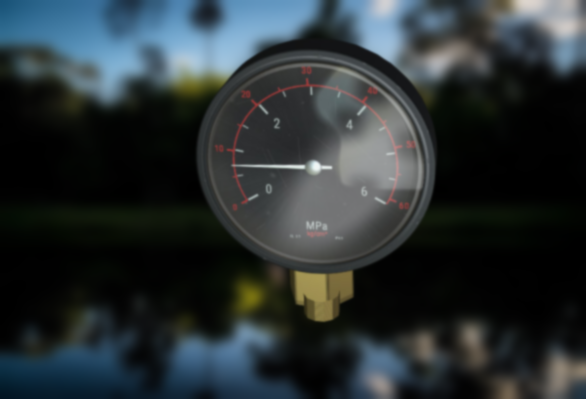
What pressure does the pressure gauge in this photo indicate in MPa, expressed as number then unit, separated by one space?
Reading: 0.75 MPa
